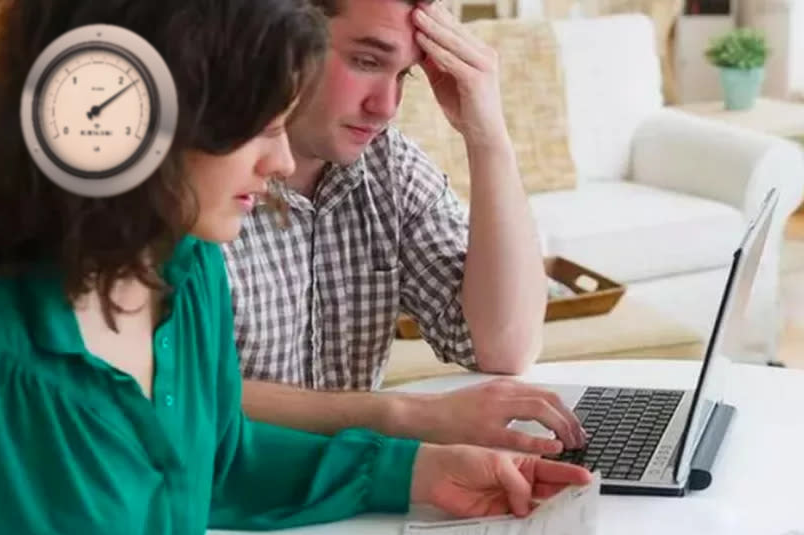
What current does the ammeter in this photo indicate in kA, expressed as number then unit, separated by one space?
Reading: 2.2 kA
